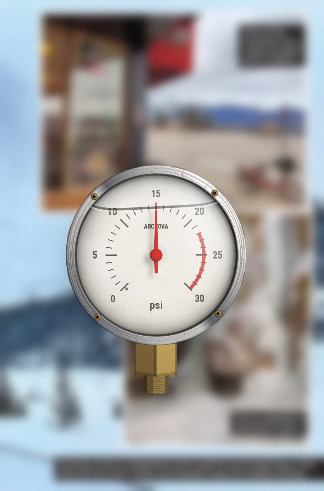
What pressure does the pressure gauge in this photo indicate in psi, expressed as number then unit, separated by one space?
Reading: 15 psi
